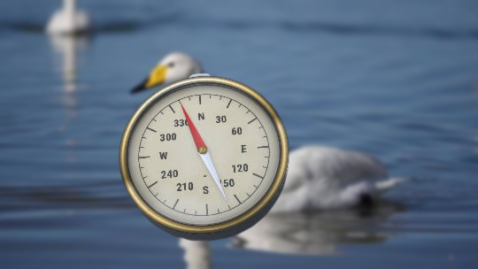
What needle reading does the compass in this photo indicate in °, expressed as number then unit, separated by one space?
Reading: 340 °
